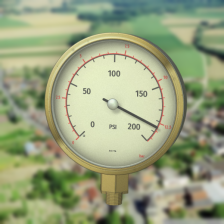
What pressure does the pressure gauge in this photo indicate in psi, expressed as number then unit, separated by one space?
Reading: 185 psi
